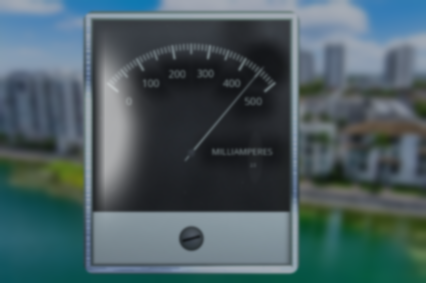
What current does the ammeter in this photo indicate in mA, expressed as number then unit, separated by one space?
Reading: 450 mA
